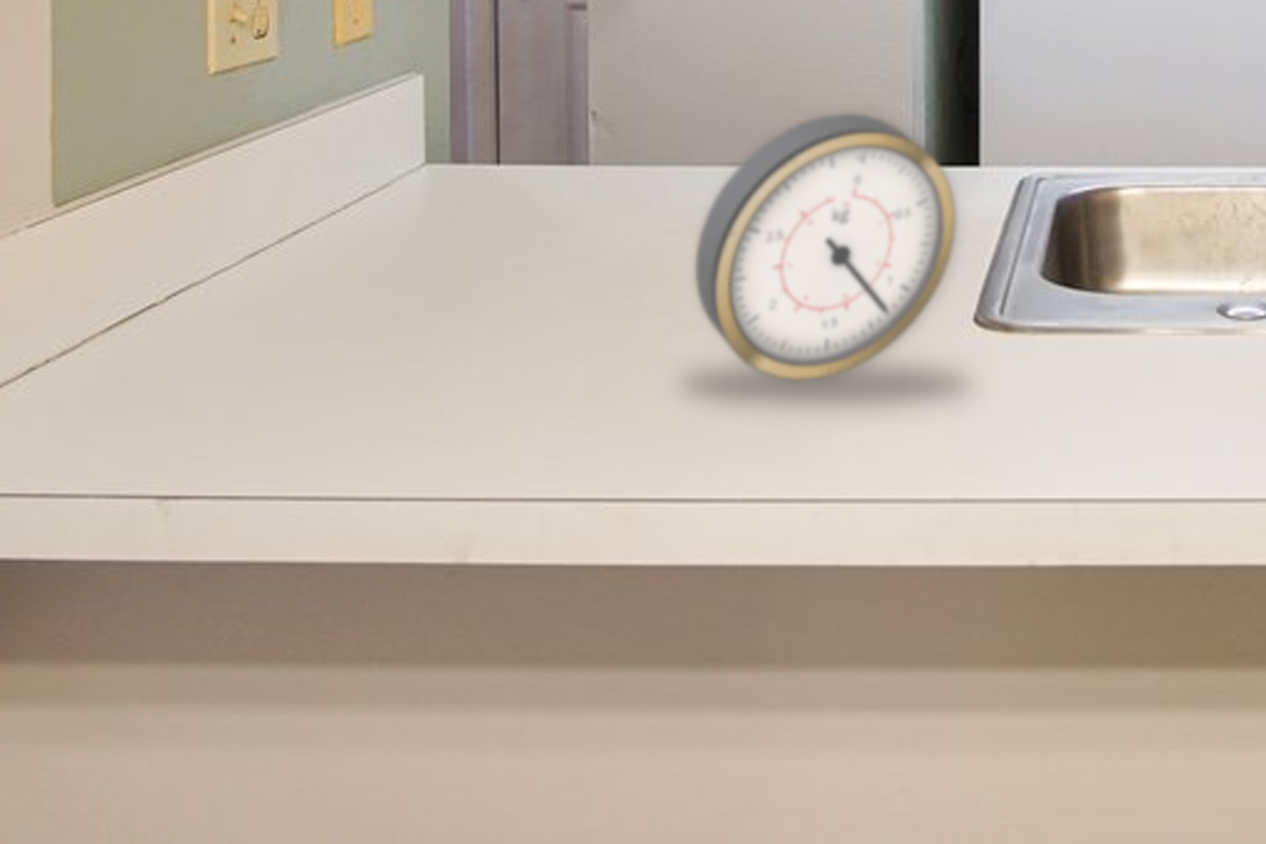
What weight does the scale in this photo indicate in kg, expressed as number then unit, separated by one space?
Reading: 1.15 kg
